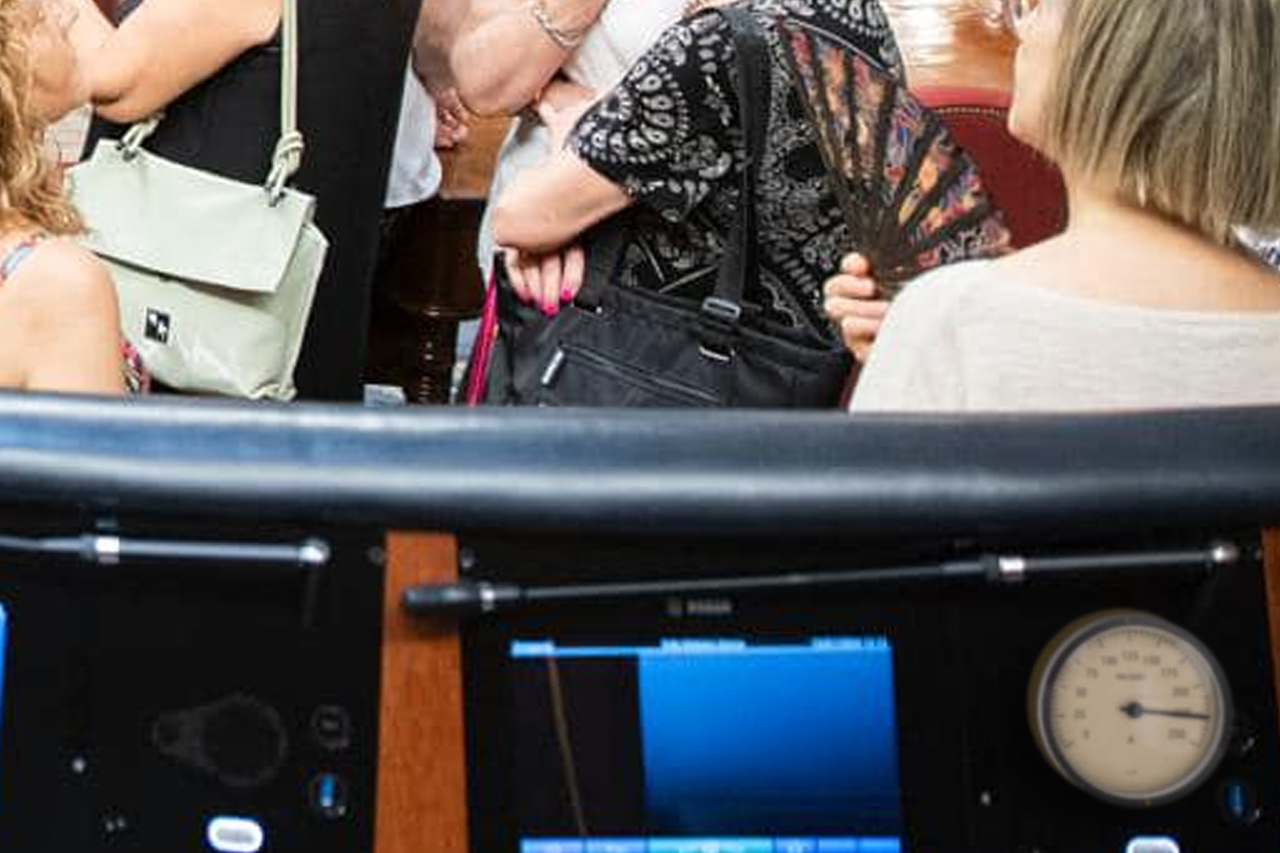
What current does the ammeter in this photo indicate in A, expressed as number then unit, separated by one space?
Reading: 225 A
